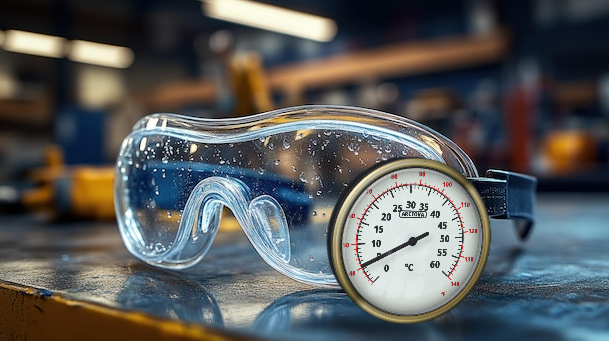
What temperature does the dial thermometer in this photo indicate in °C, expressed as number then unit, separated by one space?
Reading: 5 °C
